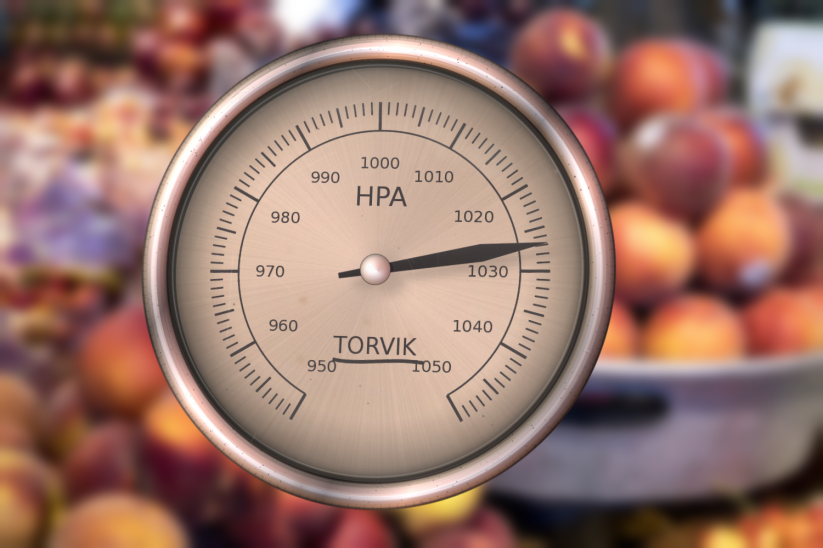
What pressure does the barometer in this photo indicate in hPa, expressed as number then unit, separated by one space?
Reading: 1027 hPa
